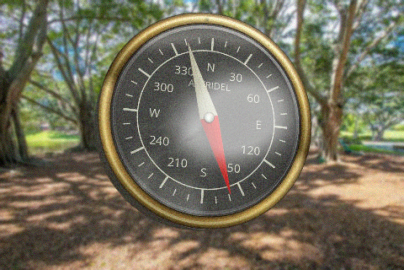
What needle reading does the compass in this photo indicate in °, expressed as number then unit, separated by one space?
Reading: 160 °
